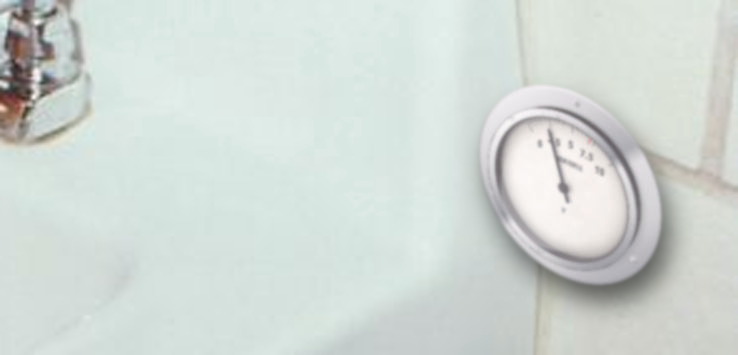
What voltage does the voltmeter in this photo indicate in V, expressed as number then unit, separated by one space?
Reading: 2.5 V
